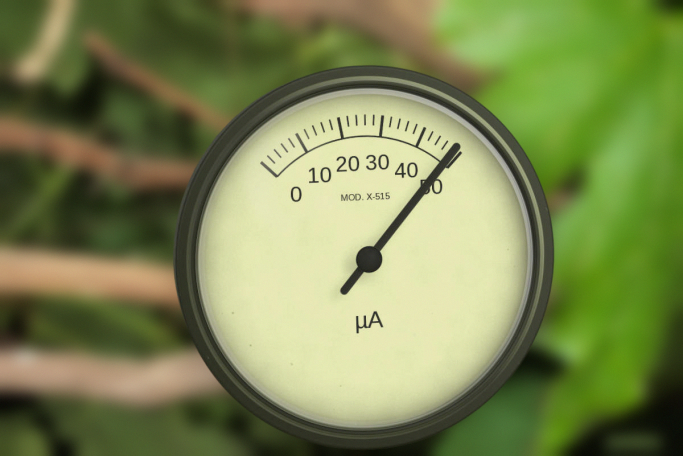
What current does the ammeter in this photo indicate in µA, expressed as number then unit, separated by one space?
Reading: 48 µA
